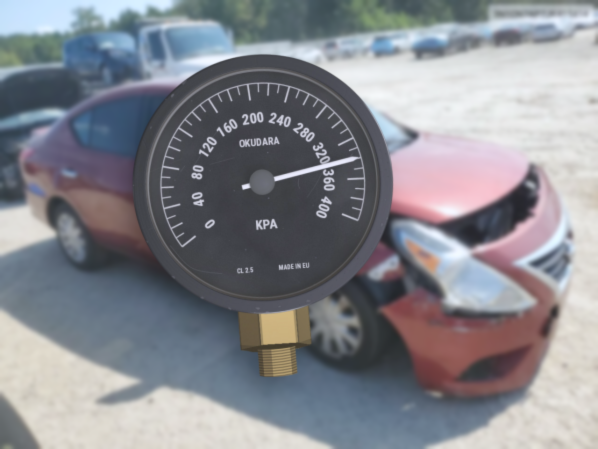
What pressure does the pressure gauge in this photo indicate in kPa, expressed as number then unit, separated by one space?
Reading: 340 kPa
